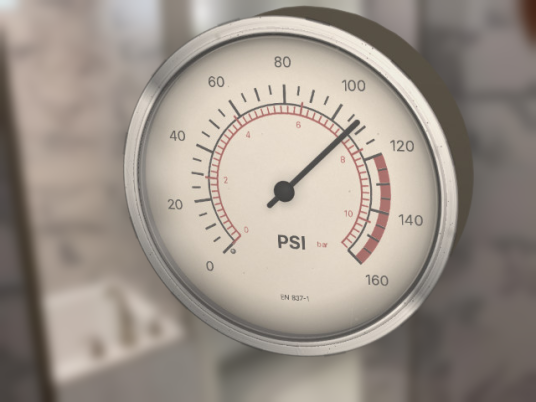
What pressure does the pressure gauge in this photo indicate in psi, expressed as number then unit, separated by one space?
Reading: 107.5 psi
